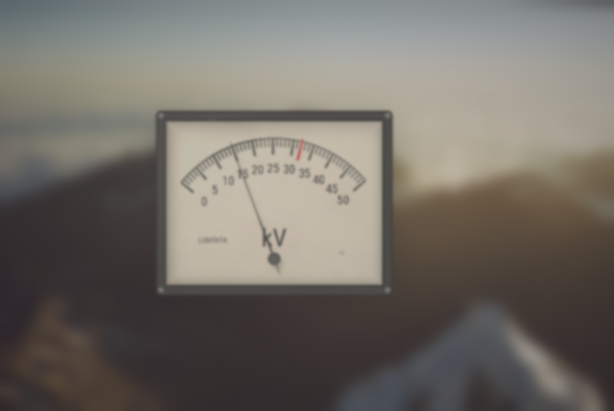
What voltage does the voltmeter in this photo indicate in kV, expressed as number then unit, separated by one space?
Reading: 15 kV
